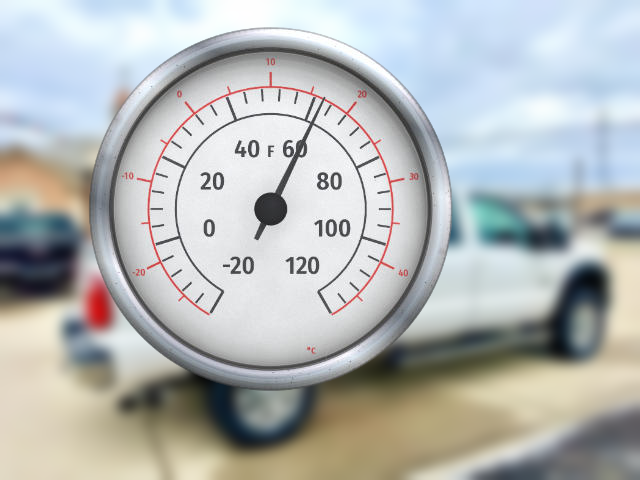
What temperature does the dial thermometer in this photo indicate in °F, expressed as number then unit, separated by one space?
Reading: 62 °F
